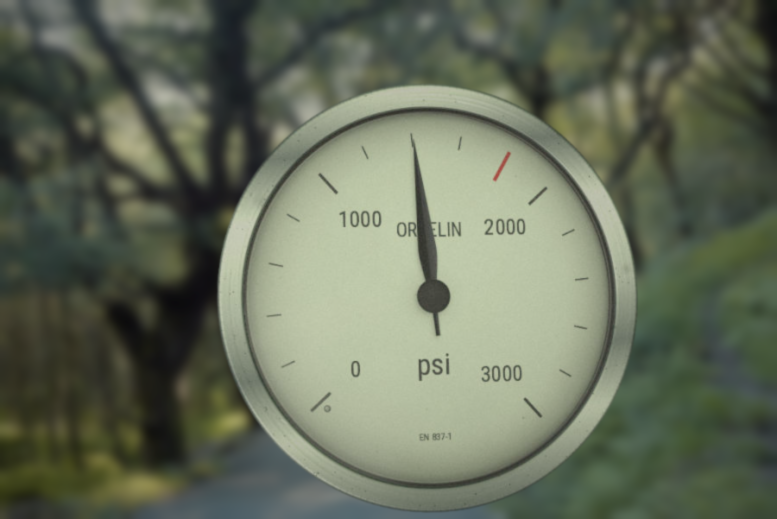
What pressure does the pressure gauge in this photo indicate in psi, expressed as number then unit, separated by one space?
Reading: 1400 psi
